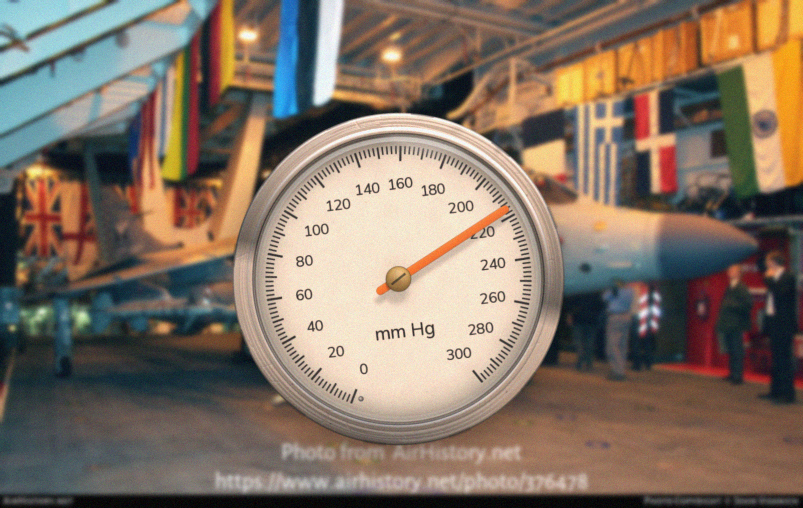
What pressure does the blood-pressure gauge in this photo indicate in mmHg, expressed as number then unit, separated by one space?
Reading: 216 mmHg
